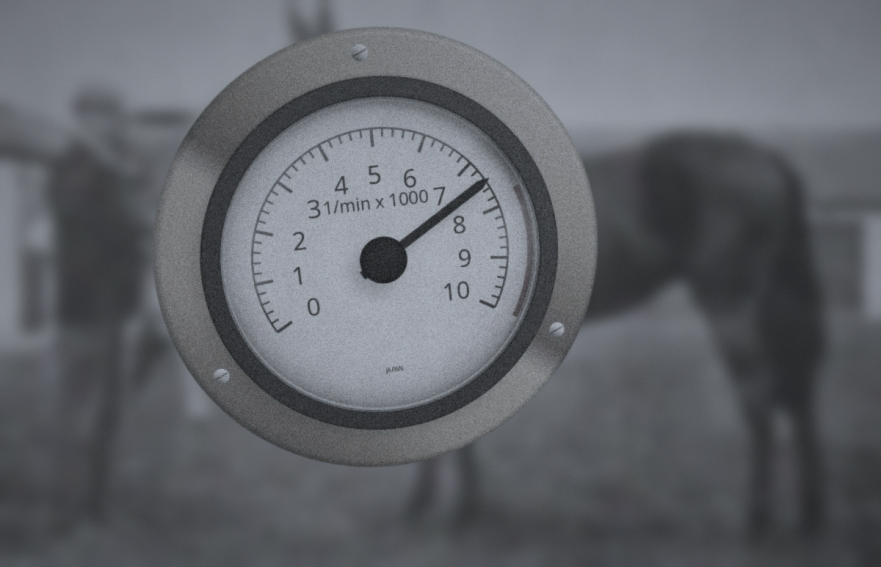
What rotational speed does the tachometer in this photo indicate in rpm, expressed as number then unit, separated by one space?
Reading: 7400 rpm
